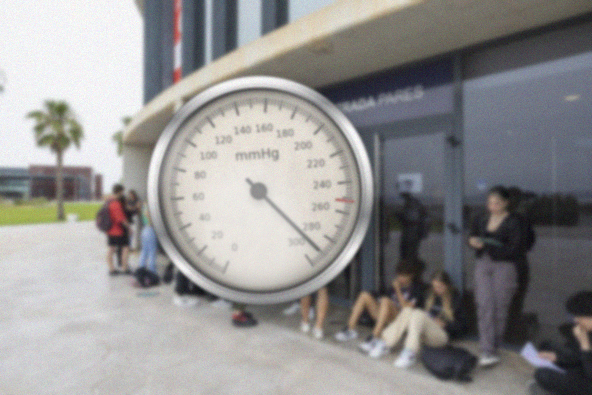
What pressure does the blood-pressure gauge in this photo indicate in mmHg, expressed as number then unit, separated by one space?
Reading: 290 mmHg
